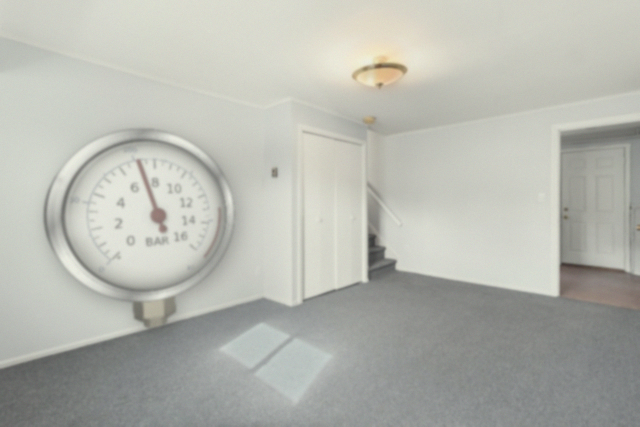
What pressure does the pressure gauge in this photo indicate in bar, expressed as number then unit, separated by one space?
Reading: 7 bar
